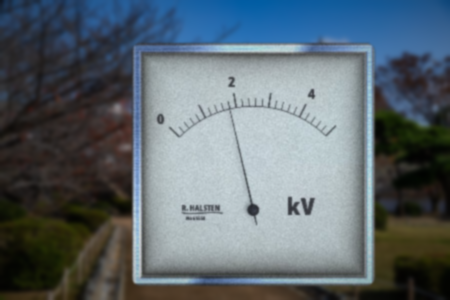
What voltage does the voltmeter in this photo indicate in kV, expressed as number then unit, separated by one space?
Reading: 1.8 kV
